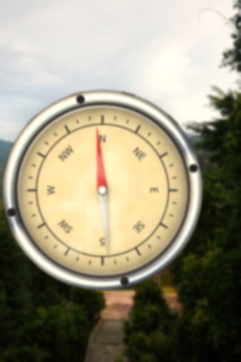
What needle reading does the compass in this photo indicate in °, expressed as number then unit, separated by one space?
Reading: 355 °
